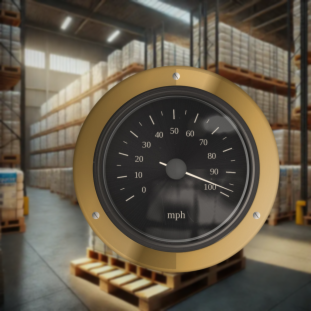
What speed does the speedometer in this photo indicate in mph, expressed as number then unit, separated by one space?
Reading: 97.5 mph
